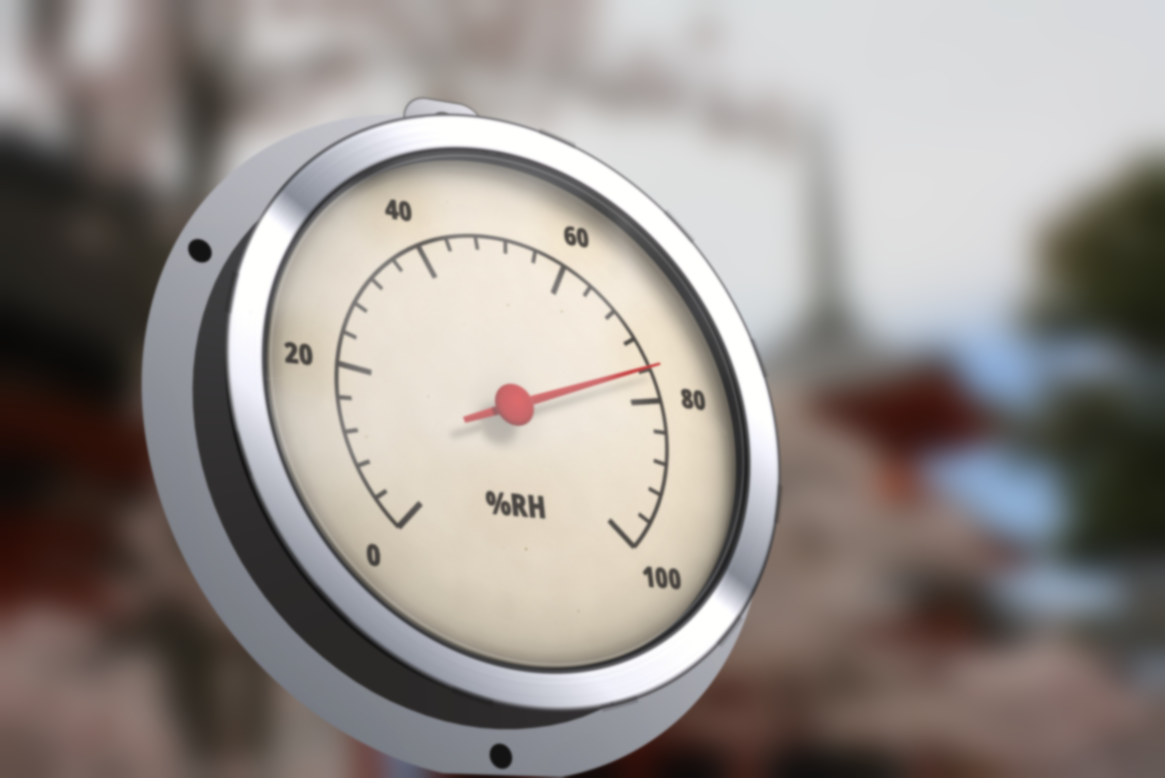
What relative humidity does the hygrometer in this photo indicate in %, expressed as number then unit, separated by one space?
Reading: 76 %
